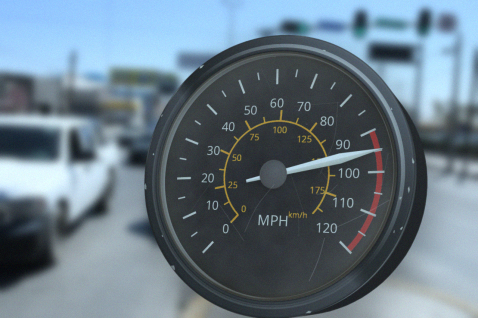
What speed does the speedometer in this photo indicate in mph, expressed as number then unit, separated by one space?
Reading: 95 mph
